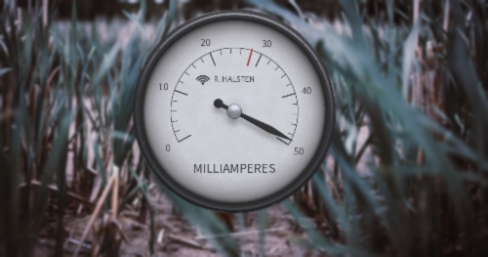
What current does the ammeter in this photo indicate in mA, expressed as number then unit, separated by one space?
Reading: 49 mA
